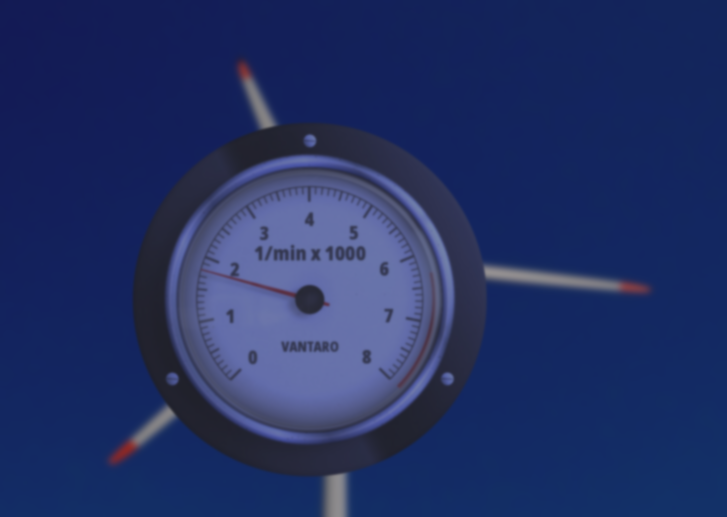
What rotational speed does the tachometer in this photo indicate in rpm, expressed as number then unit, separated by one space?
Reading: 1800 rpm
